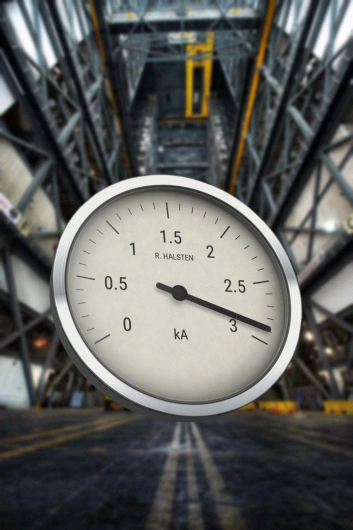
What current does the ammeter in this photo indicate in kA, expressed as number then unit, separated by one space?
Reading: 2.9 kA
